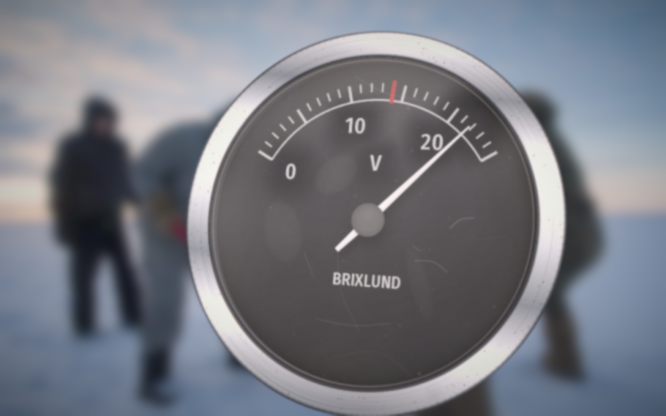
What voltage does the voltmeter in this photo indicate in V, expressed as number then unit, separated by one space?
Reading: 22 V
